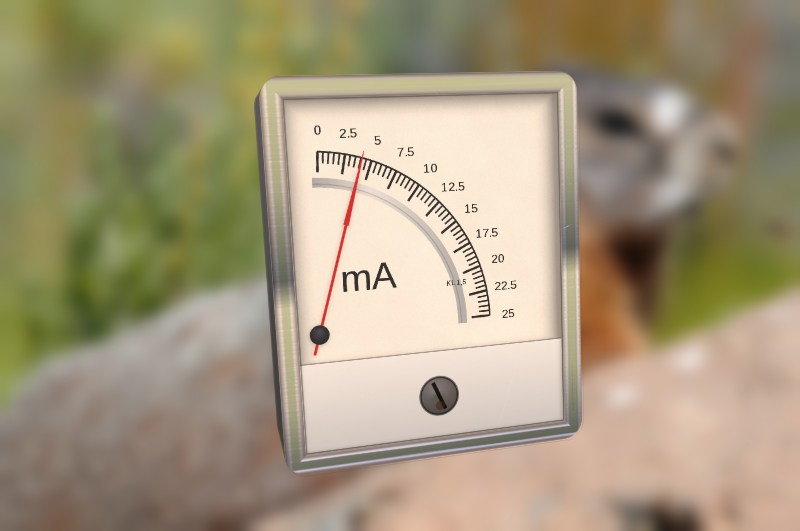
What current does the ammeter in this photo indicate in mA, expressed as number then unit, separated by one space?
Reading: 4 mA
